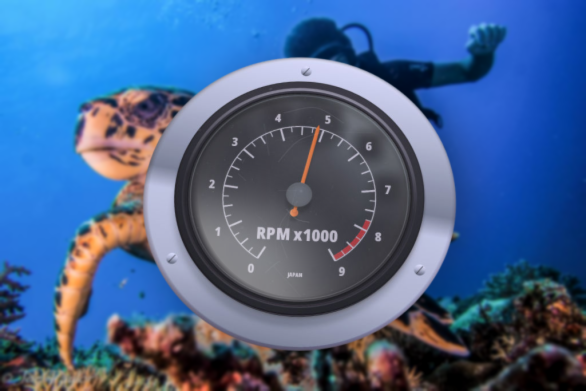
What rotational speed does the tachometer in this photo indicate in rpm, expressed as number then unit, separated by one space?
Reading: 4875 rpm
